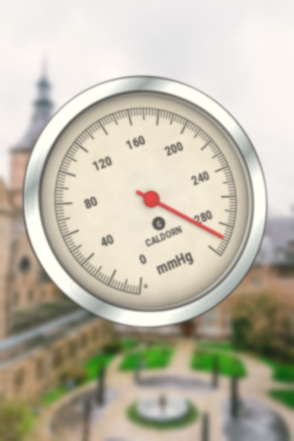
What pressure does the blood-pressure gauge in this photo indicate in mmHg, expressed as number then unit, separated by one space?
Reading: 290 mmHg
